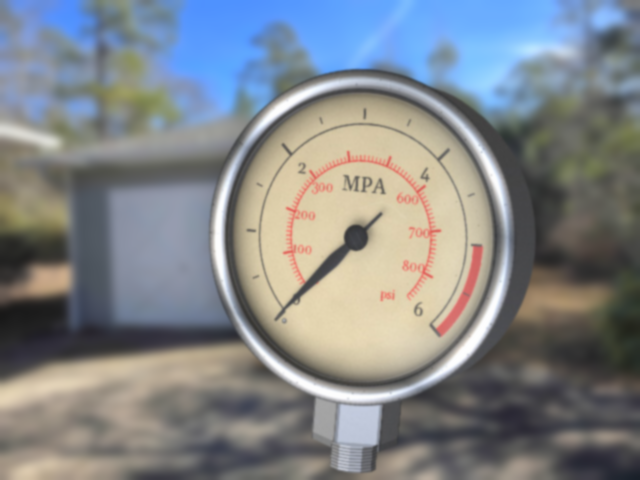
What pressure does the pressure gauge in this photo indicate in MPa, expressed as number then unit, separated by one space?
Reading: 0 MPa
